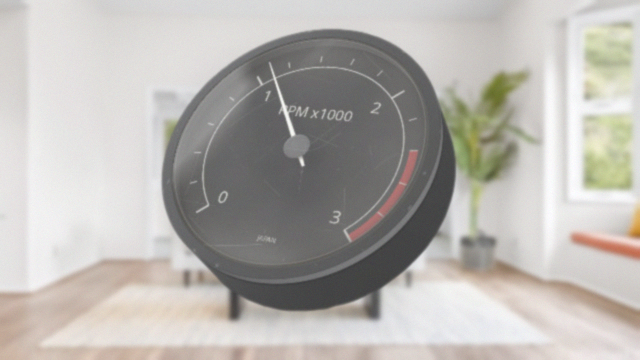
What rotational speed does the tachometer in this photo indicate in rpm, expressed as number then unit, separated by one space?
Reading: 1100 rpm
